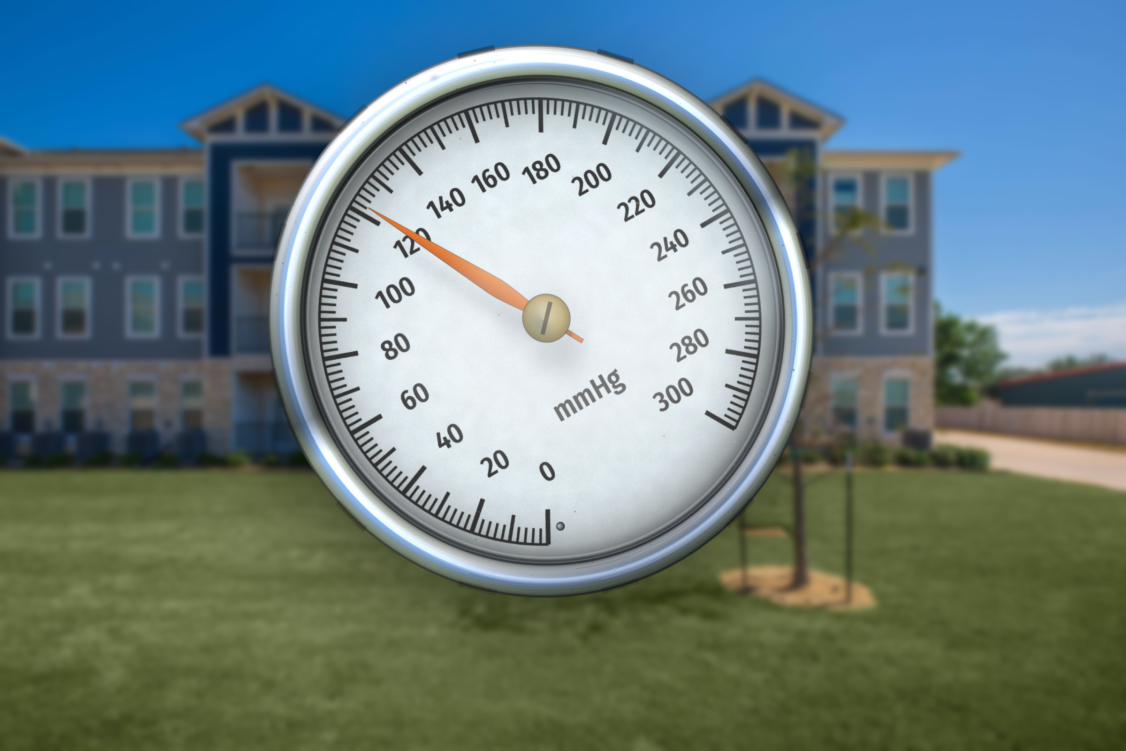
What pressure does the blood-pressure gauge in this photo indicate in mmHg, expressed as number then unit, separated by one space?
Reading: 122 mmHg
